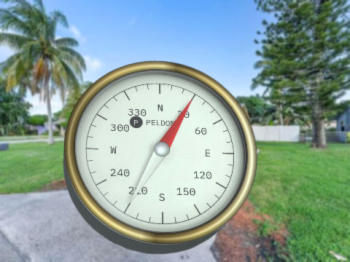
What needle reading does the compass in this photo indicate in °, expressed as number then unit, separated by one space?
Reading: 30 °
